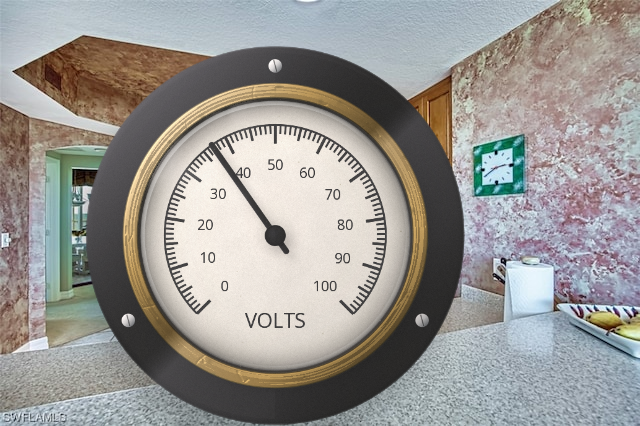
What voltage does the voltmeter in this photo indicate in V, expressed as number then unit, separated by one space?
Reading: 37 V
